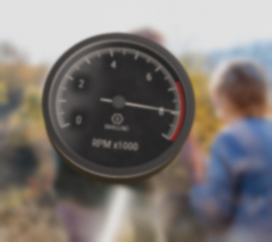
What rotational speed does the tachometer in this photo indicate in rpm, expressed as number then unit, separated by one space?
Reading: 8000 rpm
